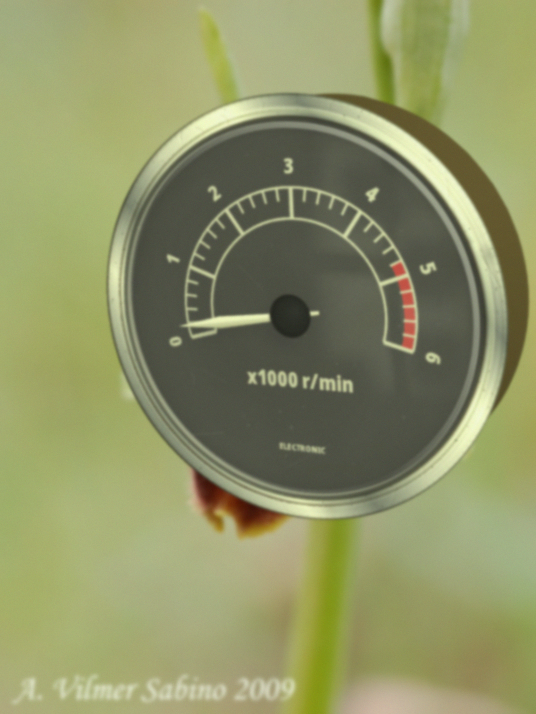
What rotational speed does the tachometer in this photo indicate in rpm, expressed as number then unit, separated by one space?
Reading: 200 rpm
